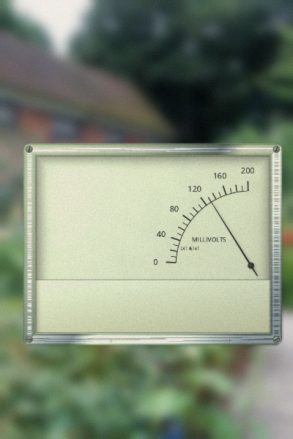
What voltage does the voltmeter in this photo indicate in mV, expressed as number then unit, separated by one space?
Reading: 130 mV
